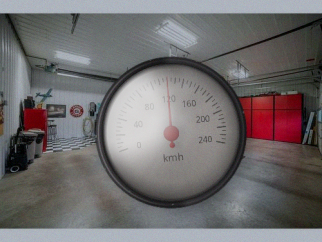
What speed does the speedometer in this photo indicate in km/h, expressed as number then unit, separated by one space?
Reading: 120 km/h
